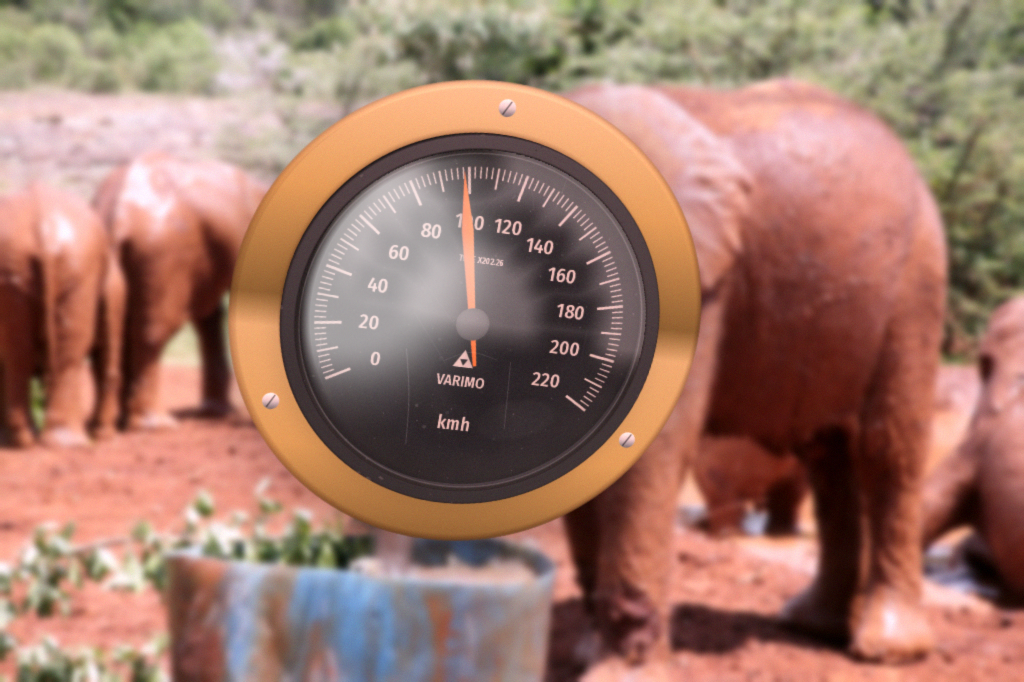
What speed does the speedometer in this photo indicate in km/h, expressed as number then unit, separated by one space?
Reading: 98 km/h
